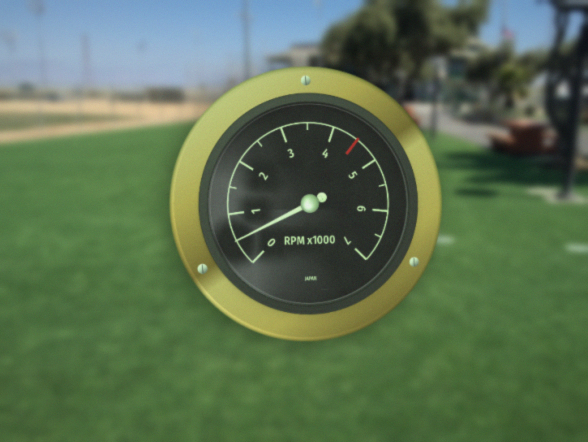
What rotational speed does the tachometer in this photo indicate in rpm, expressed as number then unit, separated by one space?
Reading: 500 rpm
